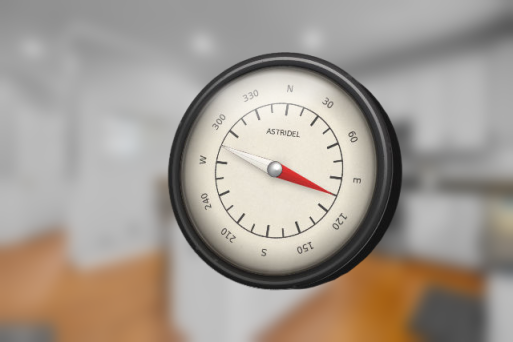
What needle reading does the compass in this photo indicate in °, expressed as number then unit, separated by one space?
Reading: 105 °
